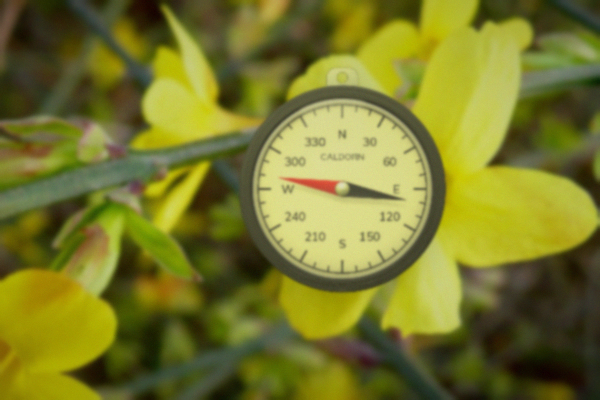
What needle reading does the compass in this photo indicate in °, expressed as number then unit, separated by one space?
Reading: 280 °
